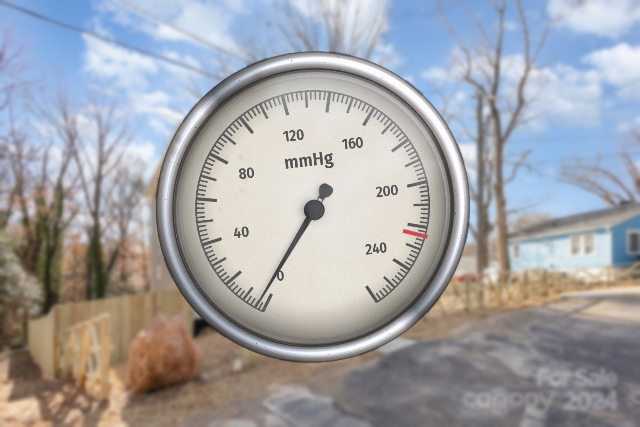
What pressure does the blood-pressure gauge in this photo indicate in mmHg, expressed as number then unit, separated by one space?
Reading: 4 mmHg
